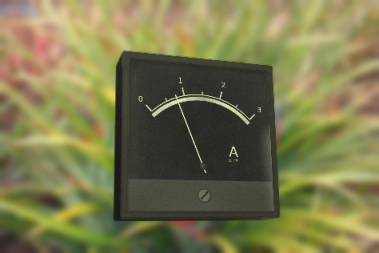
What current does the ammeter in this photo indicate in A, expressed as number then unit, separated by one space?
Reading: 0.75 A
